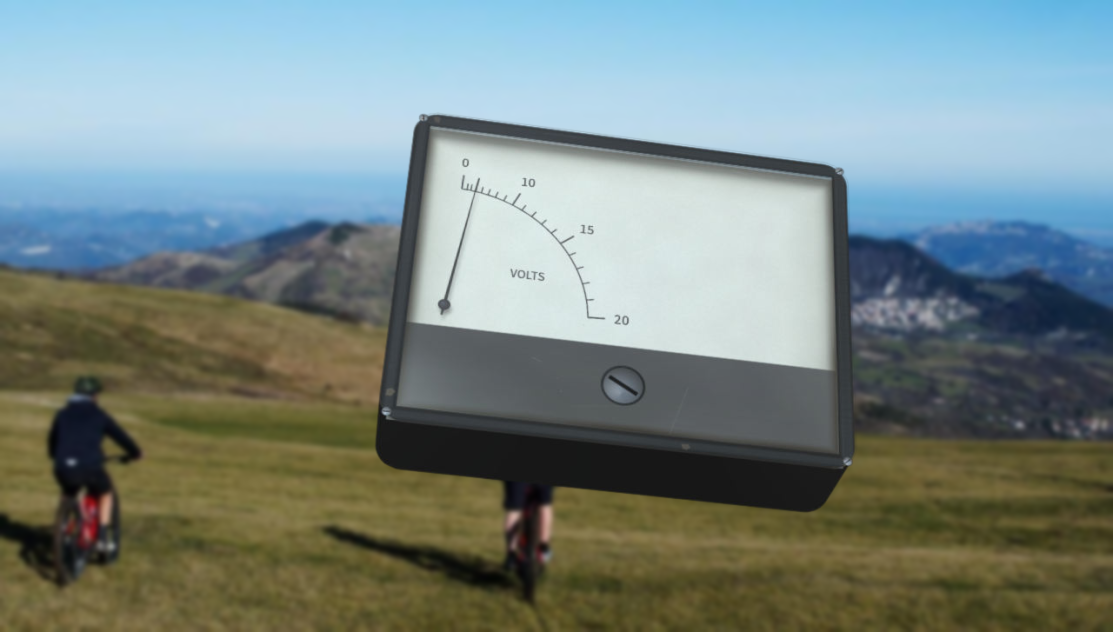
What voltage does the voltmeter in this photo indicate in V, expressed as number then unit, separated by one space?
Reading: 5 V
